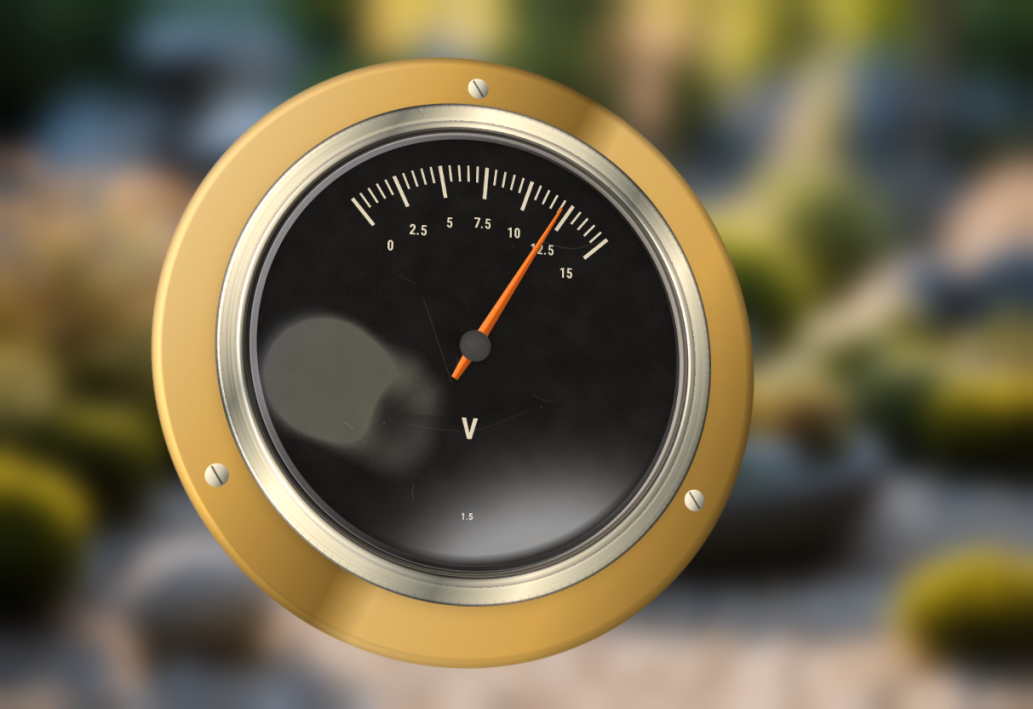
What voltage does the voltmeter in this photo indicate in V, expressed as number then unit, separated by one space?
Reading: 12 V
